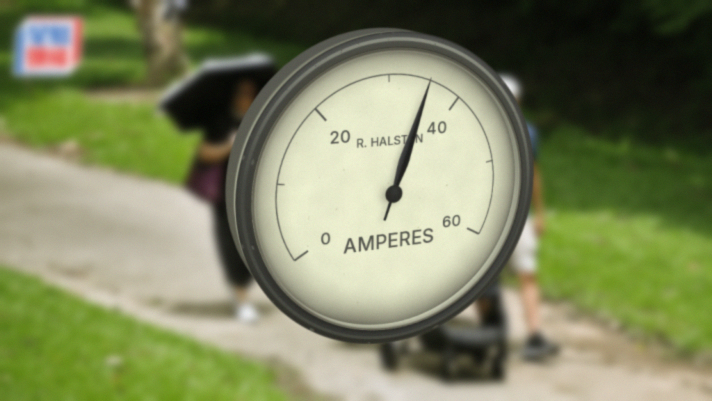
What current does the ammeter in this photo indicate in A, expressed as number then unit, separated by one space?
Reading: 35 A
